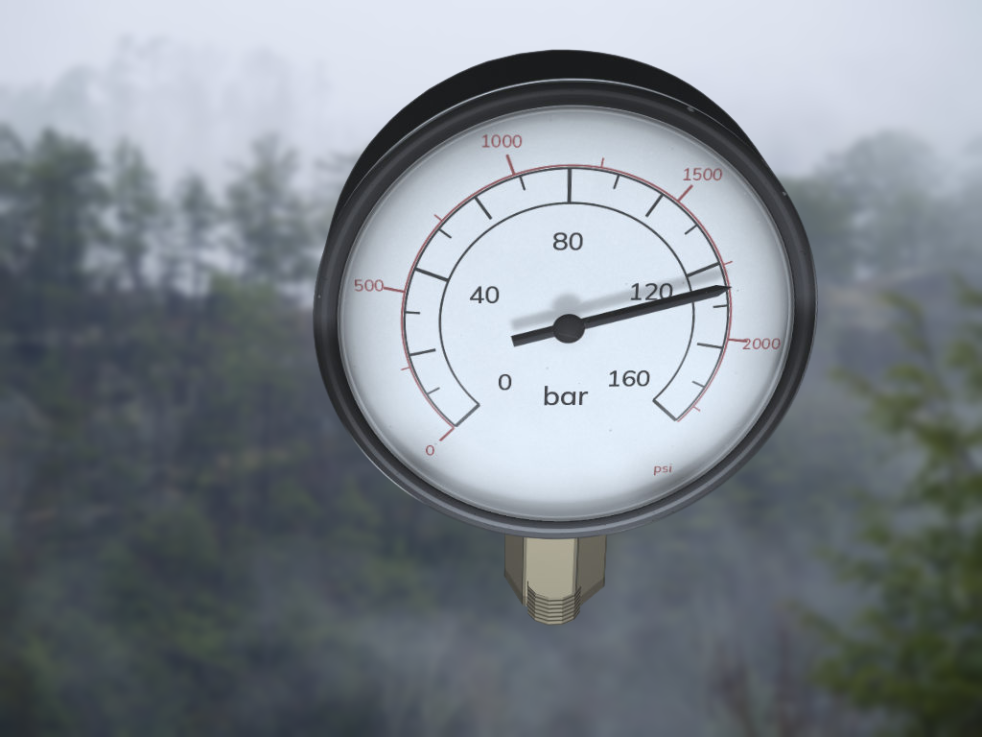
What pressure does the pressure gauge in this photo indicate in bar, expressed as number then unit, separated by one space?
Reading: 125 bar
